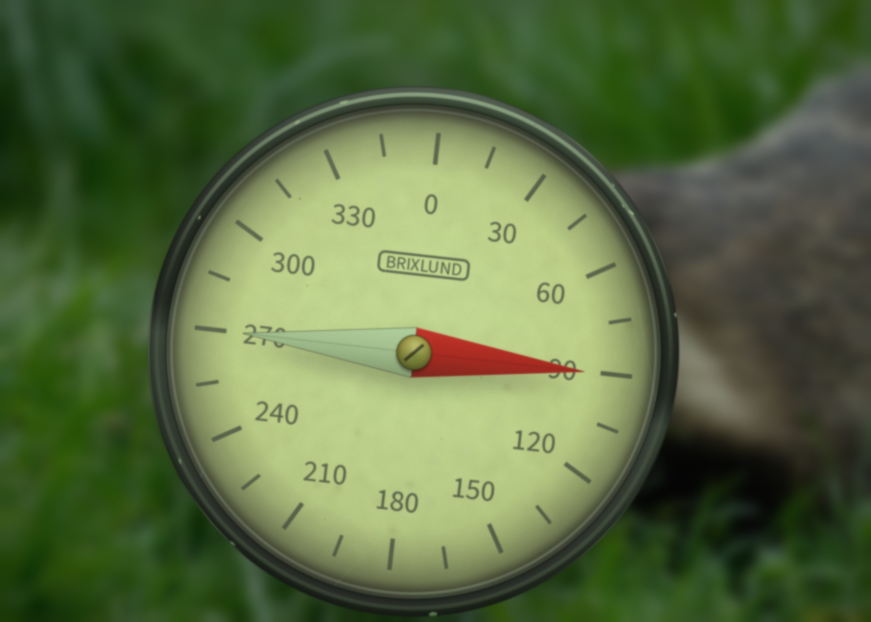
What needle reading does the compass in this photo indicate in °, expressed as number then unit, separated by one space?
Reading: 90 °
